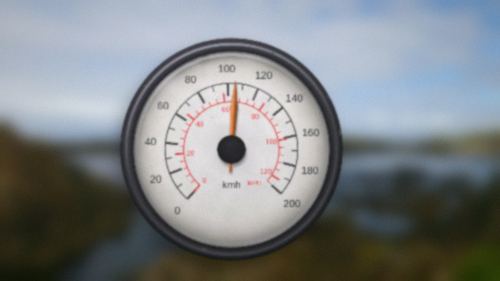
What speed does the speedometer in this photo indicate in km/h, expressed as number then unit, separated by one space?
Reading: 105 km/h
